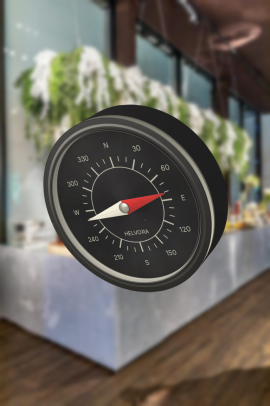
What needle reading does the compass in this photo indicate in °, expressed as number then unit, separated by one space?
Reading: 80 °
